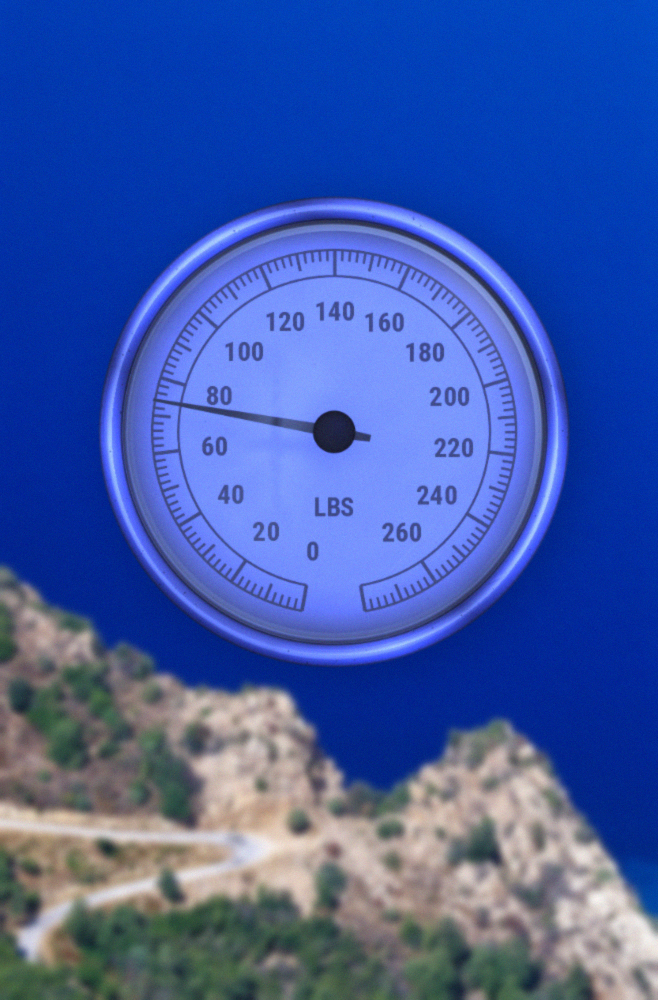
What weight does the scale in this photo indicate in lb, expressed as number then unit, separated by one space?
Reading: 74 lb
